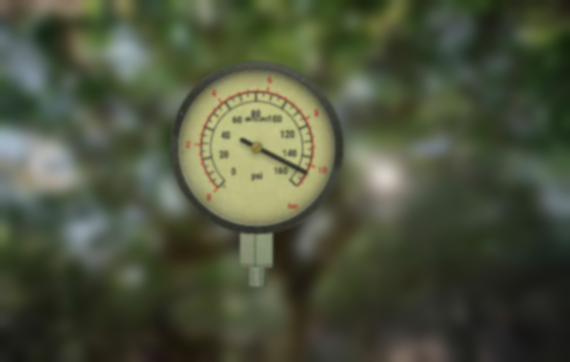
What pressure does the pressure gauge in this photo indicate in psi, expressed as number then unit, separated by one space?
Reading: 150 psi
